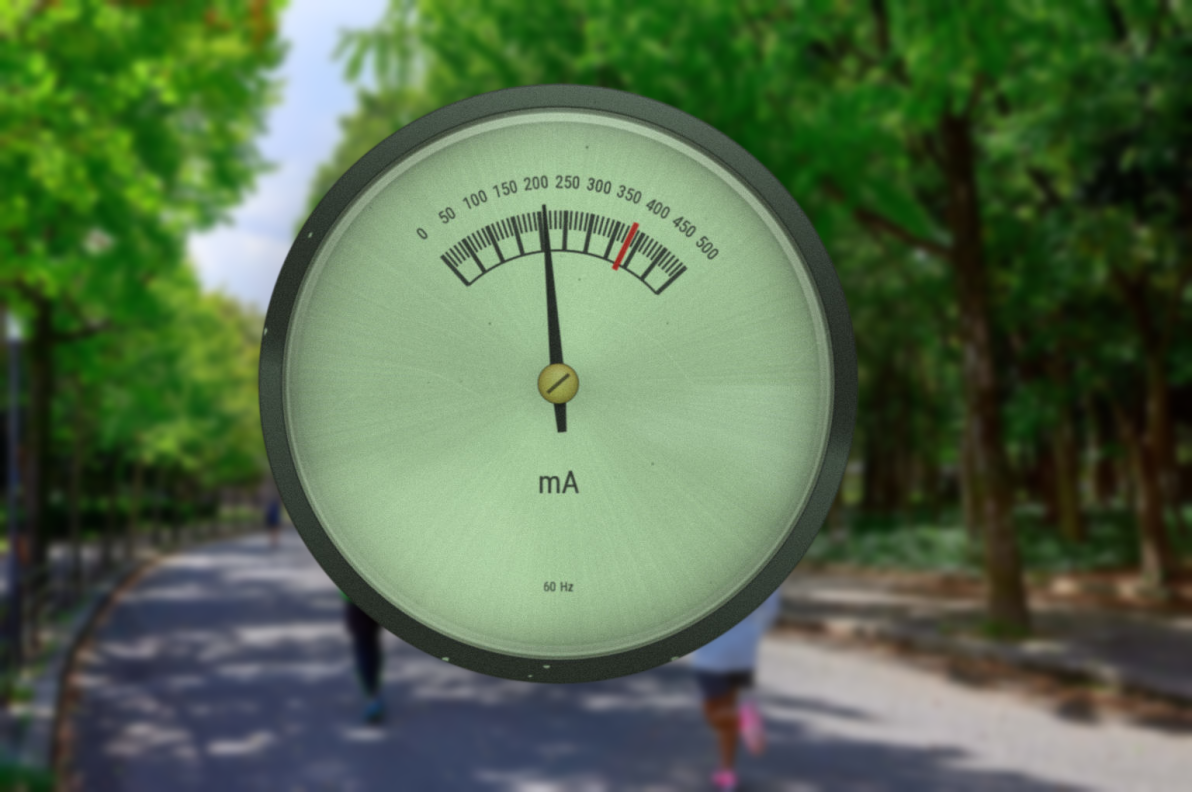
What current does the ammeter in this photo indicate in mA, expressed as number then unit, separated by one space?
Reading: 210 mA
